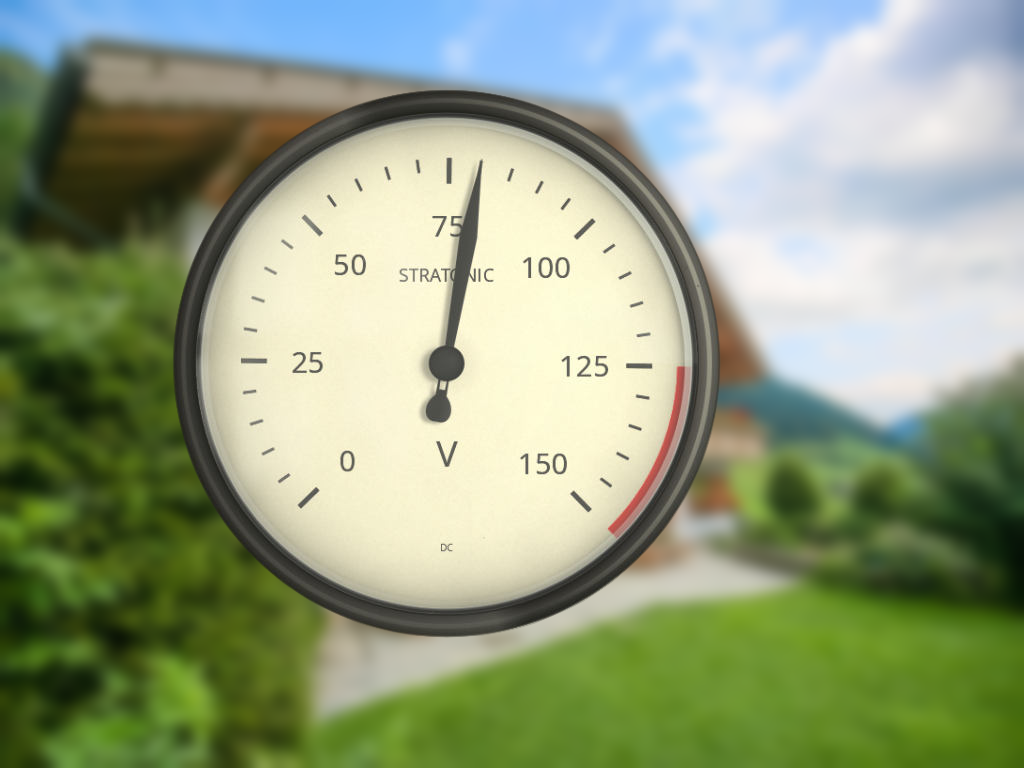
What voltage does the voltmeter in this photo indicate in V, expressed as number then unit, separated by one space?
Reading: 80 V
